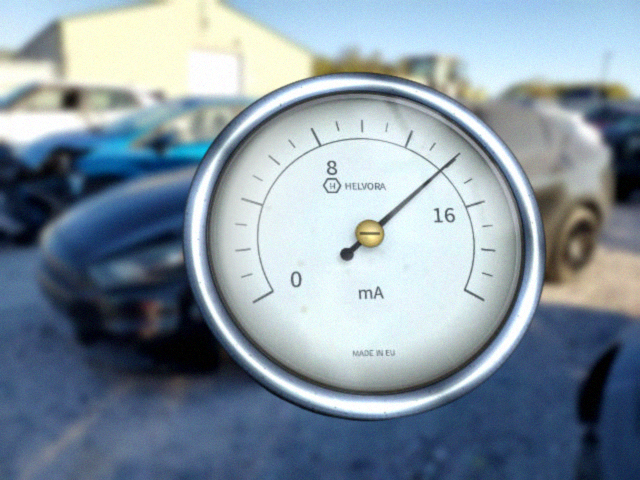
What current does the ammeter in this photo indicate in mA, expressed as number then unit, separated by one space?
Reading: 14 mA
